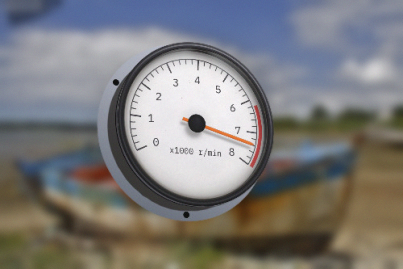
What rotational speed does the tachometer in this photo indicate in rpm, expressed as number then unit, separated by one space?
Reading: 7400 rpm
